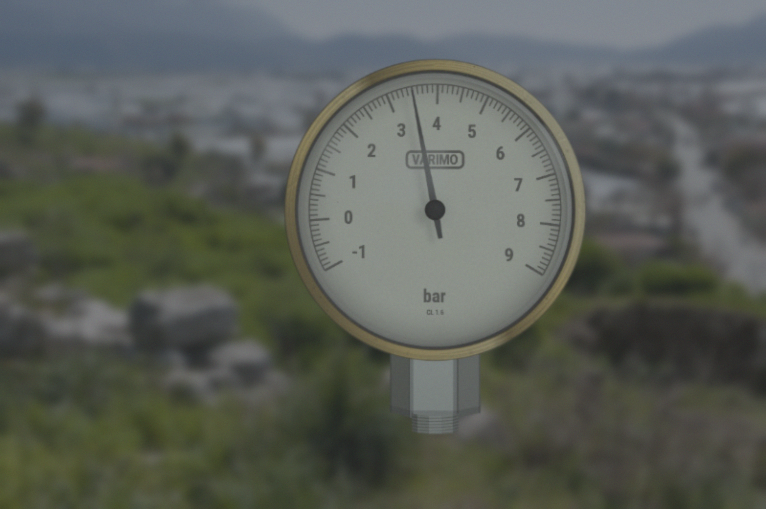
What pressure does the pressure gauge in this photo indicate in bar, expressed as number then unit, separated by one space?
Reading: 3.5 bar
